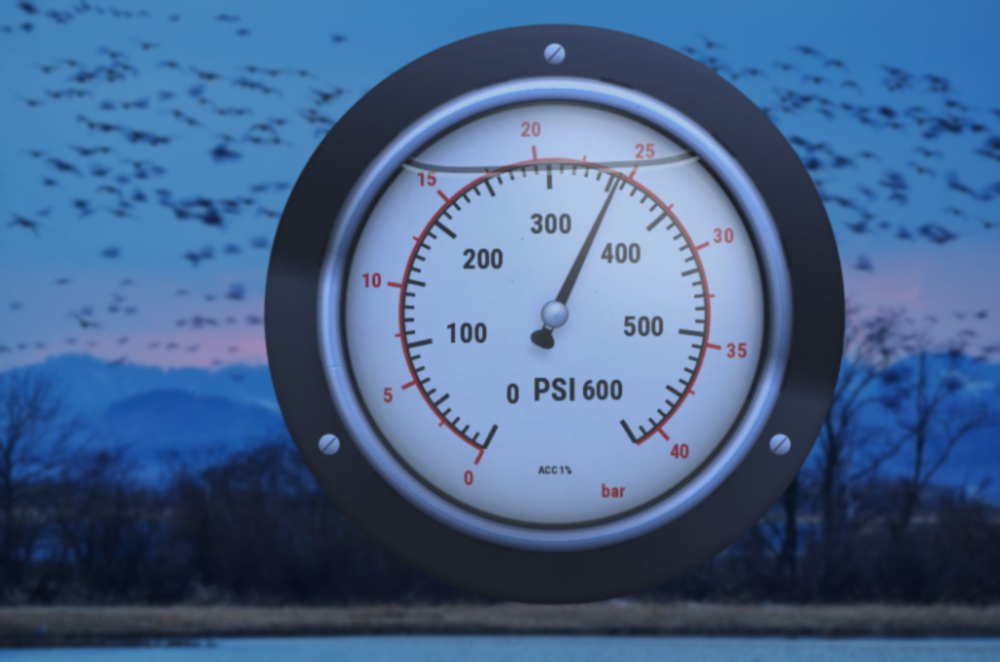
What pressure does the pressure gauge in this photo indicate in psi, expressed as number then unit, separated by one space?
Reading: 355 psi
